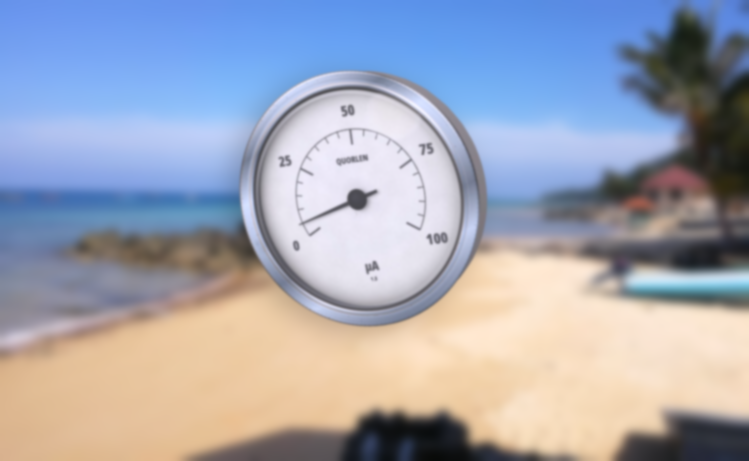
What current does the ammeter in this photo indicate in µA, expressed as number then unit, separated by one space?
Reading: 5 µA
